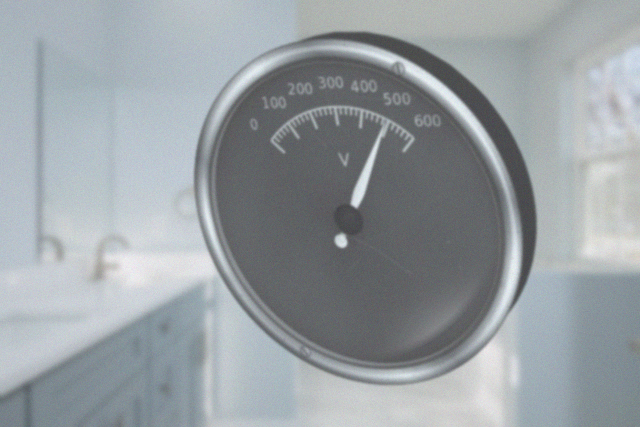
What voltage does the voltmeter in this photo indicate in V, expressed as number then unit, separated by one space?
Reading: 500 V
